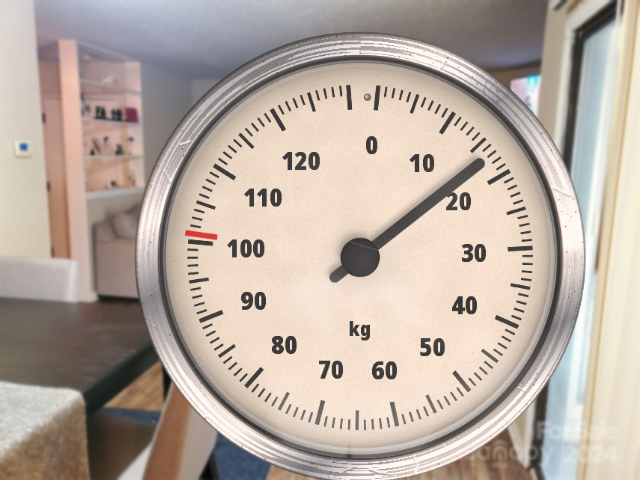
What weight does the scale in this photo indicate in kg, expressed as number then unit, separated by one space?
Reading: 17 kg
